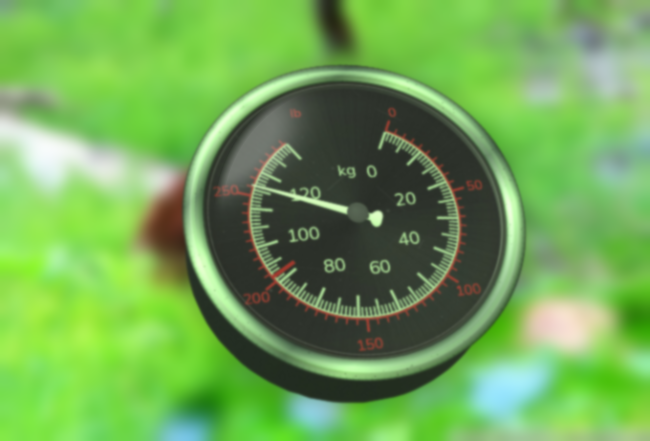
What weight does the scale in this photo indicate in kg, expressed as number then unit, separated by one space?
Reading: 115 kg
